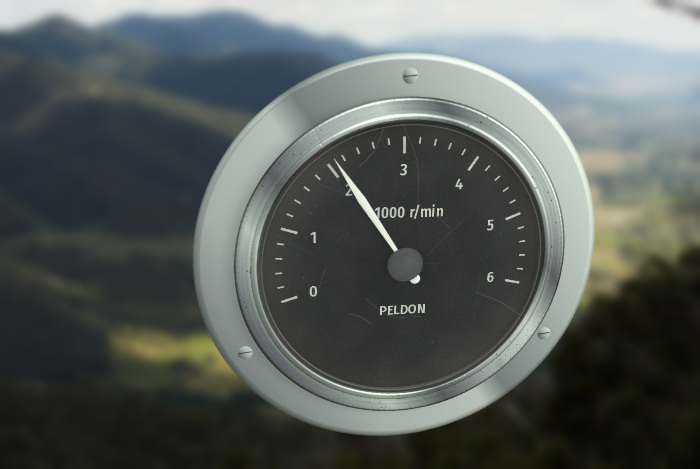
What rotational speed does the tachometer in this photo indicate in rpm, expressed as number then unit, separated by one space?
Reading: 2100 rpm
